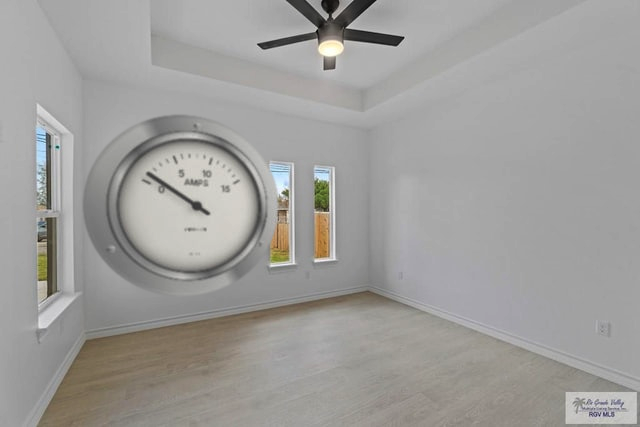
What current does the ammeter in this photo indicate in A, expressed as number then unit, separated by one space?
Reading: 1 A
